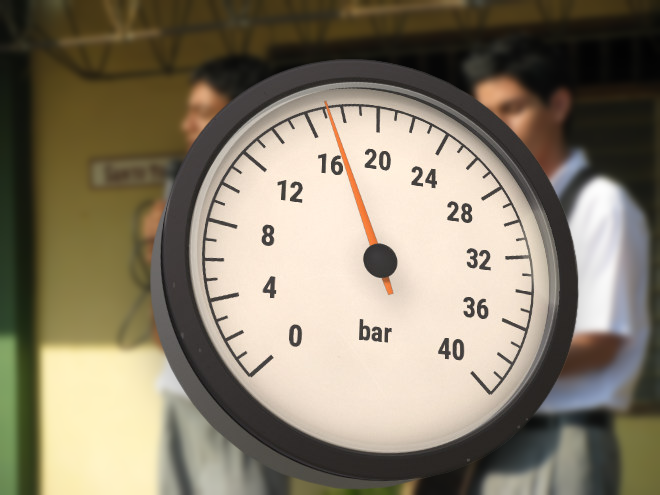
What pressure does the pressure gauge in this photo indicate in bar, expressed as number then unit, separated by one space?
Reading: 17 bar
